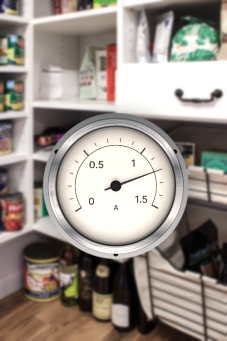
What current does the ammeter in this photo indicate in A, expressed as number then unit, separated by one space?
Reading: 1.2 A
